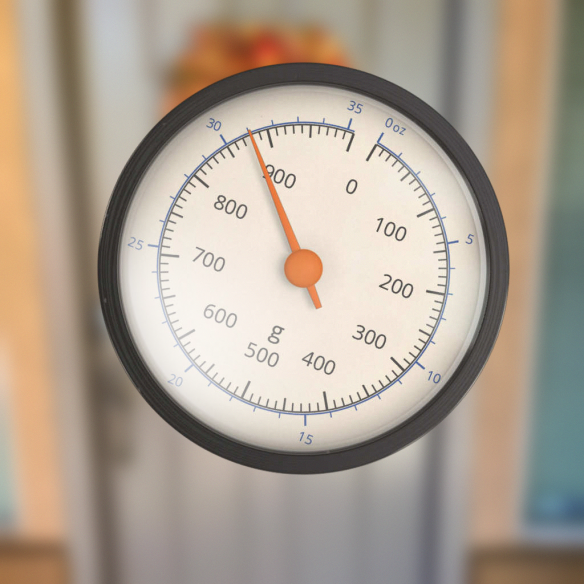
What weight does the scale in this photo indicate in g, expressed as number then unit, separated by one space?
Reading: 880 g
